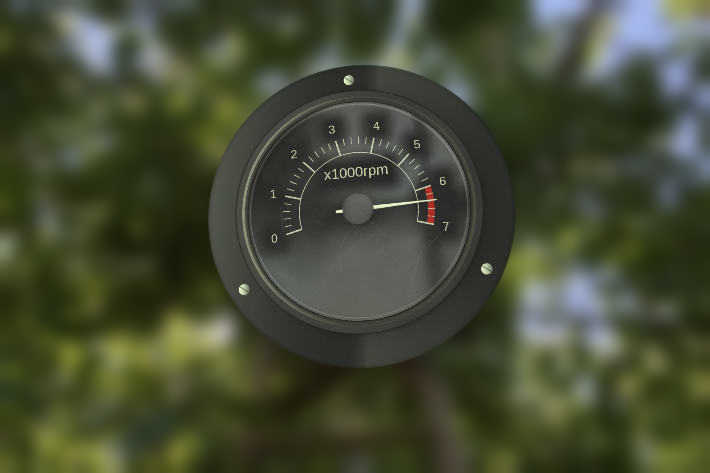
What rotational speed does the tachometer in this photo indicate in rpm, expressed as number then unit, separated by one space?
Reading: 6400 rpm
